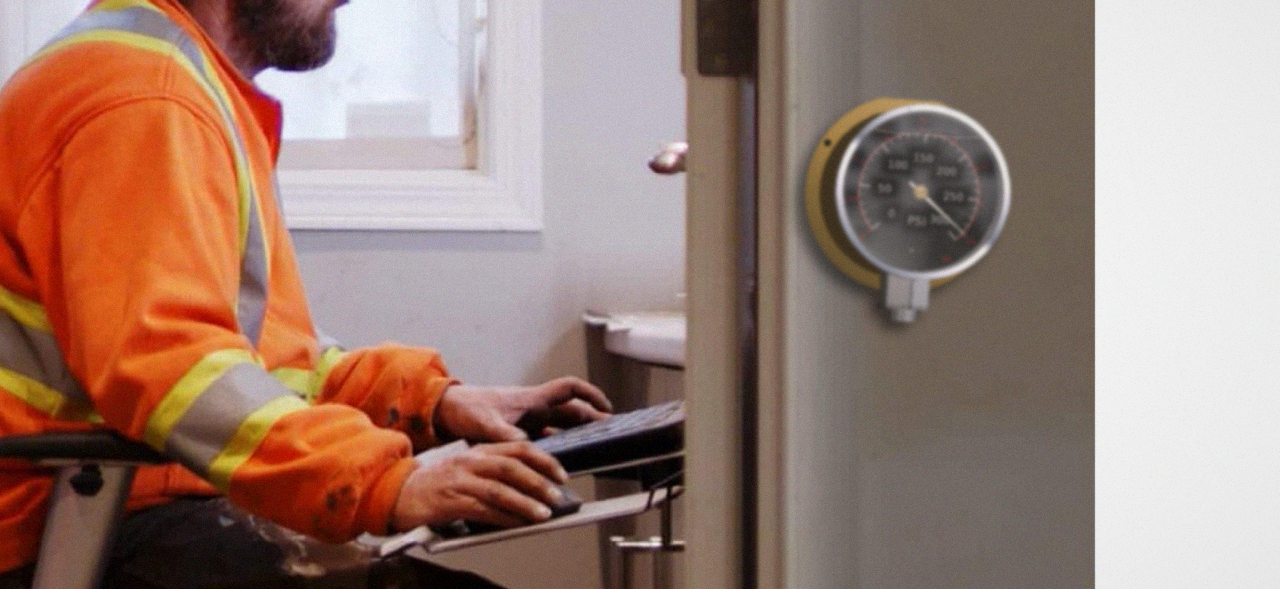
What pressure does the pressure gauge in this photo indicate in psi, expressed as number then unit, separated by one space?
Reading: 290 psi
